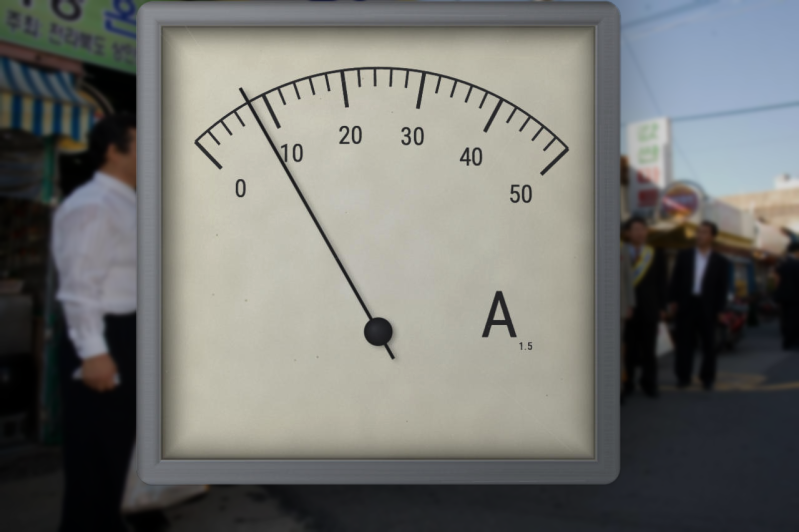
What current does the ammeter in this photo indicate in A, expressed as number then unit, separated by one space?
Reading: 8 A
